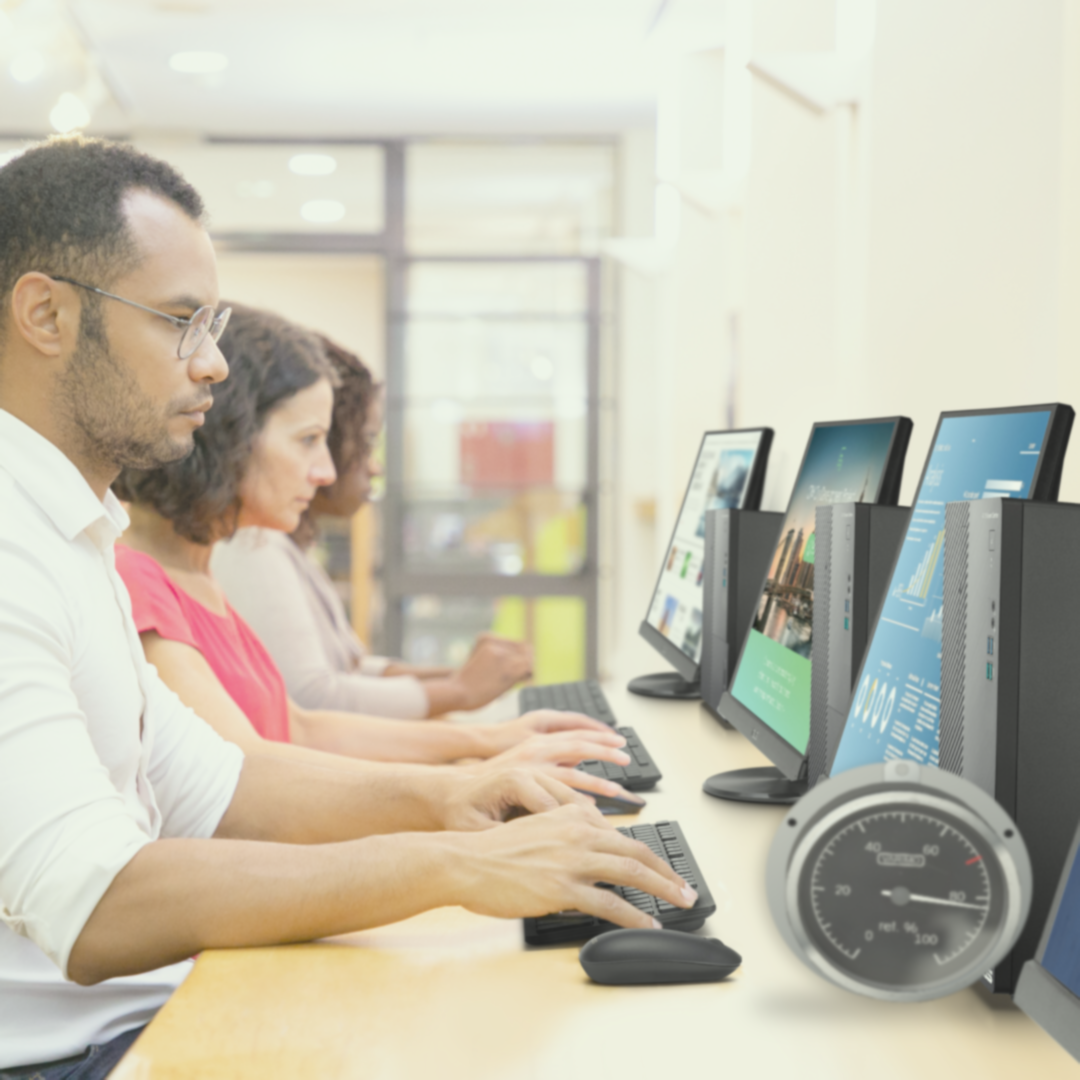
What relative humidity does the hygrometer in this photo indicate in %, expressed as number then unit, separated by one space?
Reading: 82 %
